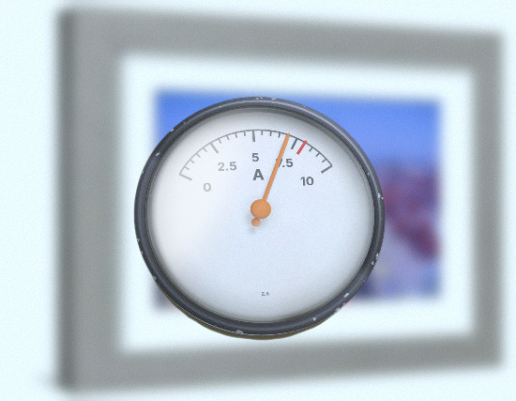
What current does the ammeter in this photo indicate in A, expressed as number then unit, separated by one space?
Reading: 7 A
